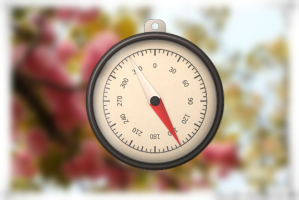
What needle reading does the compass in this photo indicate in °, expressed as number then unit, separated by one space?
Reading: 150 °
